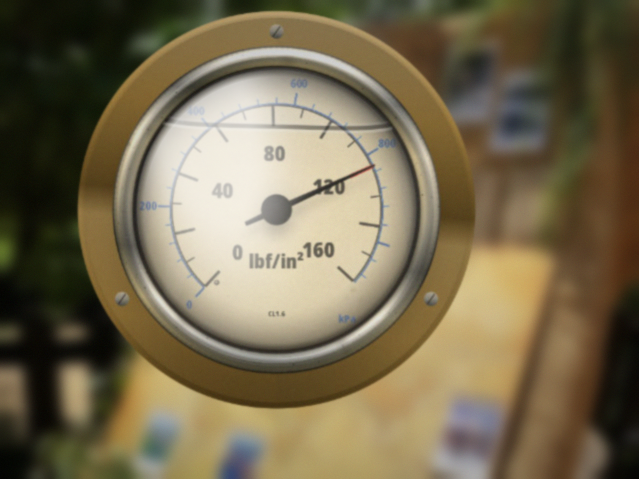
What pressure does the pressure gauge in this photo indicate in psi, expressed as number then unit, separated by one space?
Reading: 120 psi
